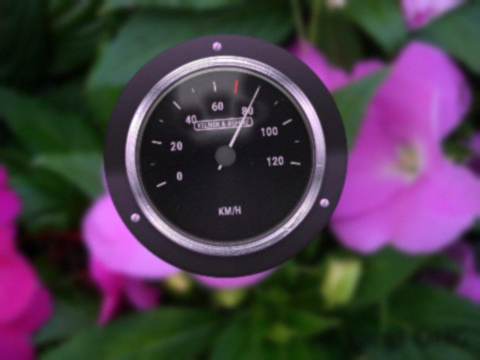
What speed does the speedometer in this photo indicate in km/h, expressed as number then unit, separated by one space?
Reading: 80 km/h
